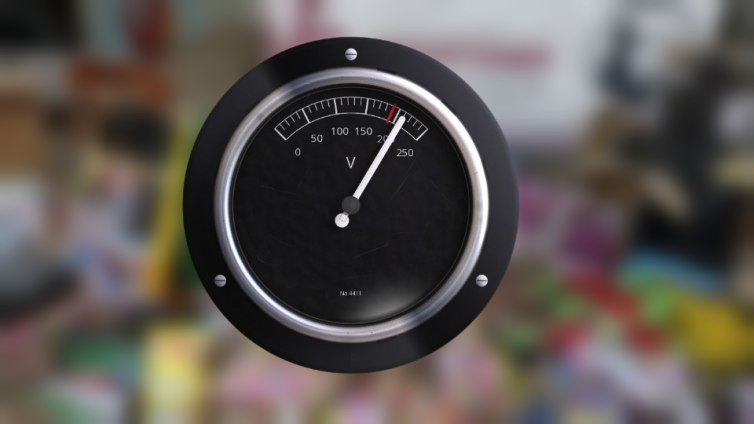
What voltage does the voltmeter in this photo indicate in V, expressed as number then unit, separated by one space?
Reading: 210 V
